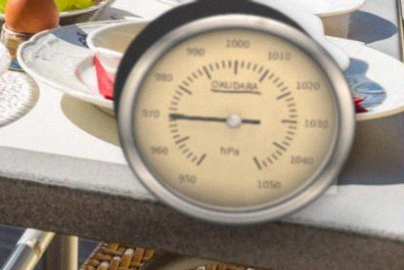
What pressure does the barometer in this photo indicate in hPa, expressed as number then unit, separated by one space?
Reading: 970 hPa
